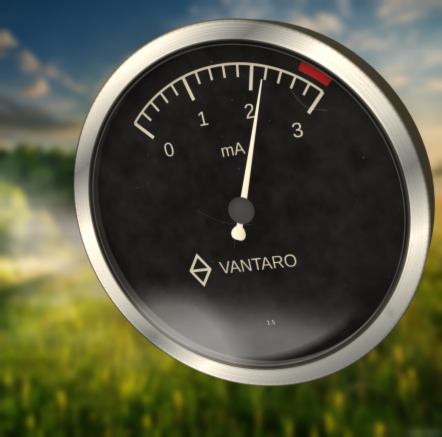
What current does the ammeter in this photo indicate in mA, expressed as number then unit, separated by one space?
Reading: 2.2 mA
